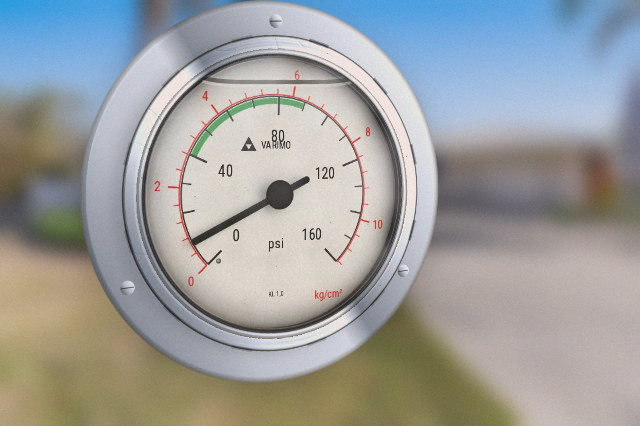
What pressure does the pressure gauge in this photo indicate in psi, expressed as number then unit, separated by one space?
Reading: 10 psi
